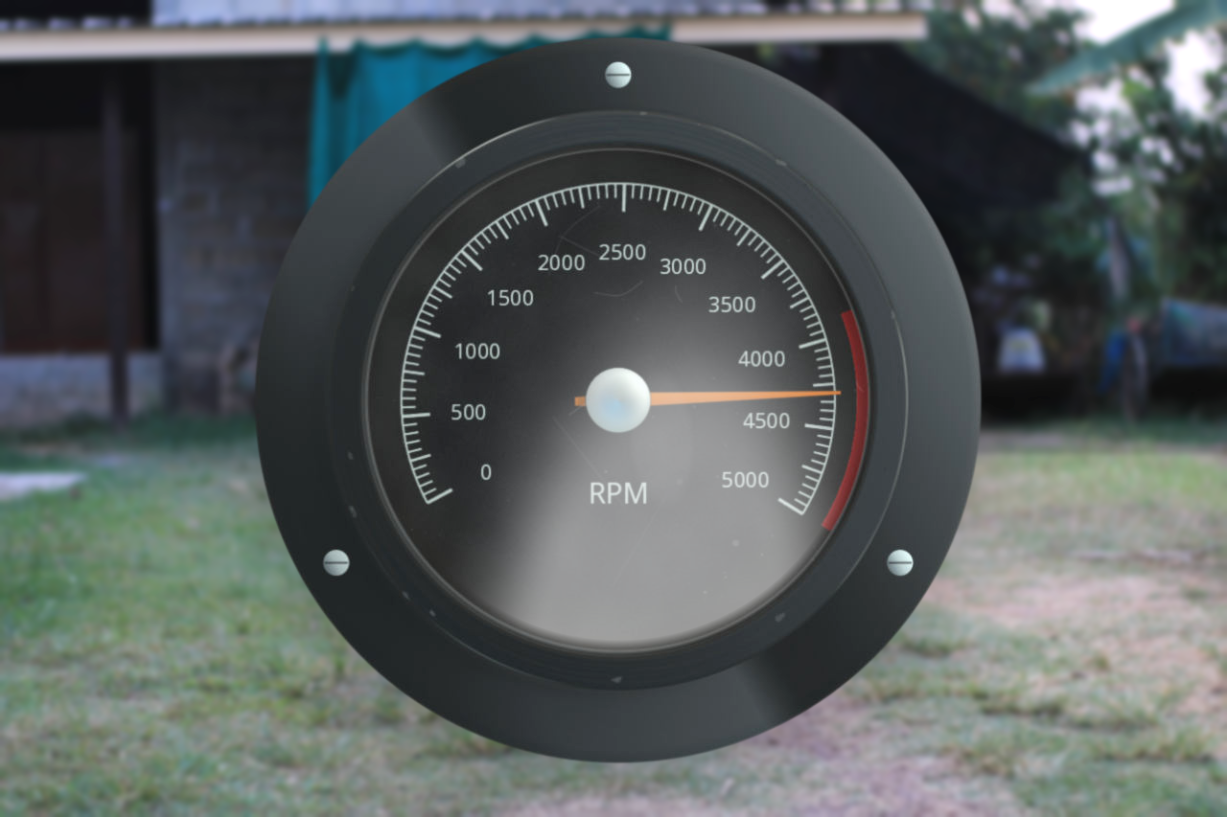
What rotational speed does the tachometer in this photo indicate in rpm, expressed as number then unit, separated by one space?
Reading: 4300 rpm
